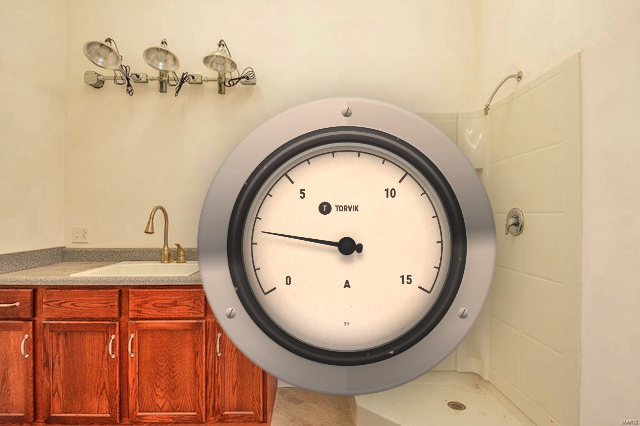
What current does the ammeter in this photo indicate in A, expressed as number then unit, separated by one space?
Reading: 2.5 A
